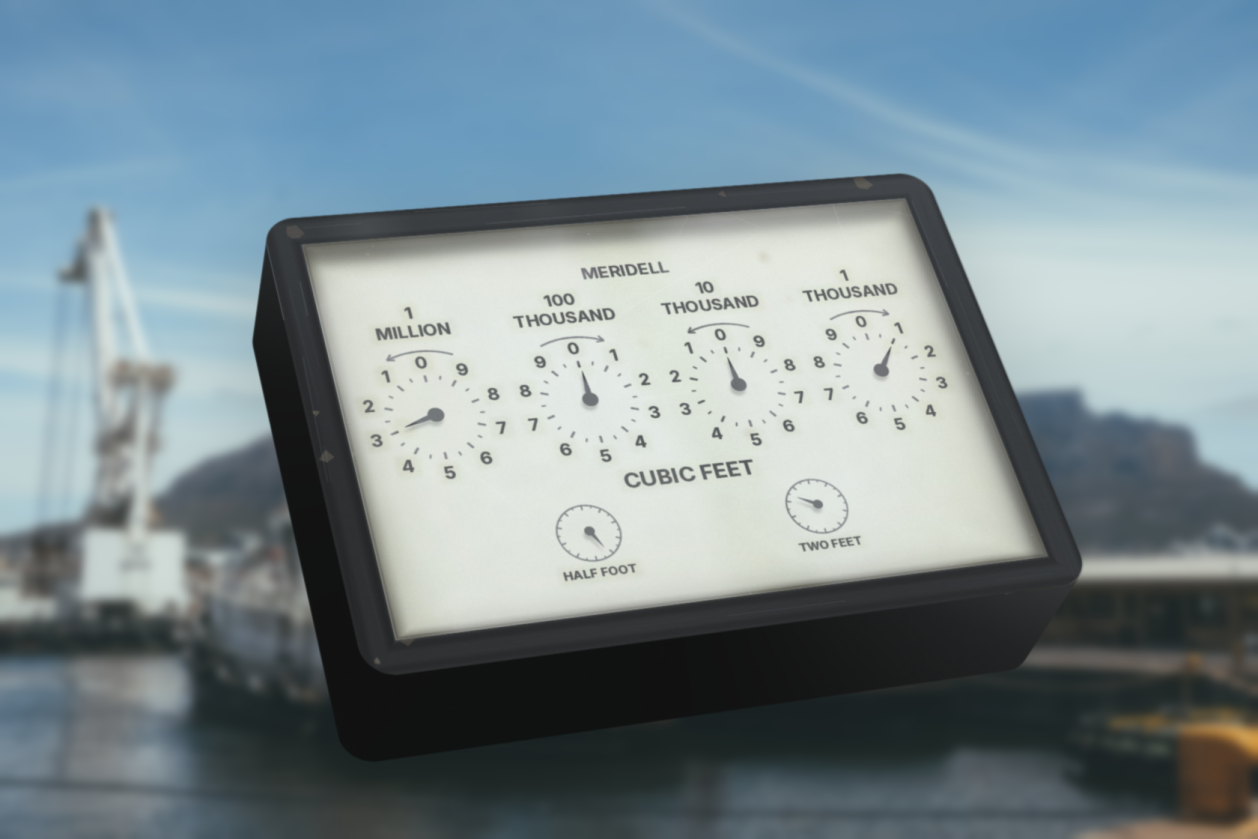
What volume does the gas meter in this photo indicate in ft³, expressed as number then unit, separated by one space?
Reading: 300100 ft³
